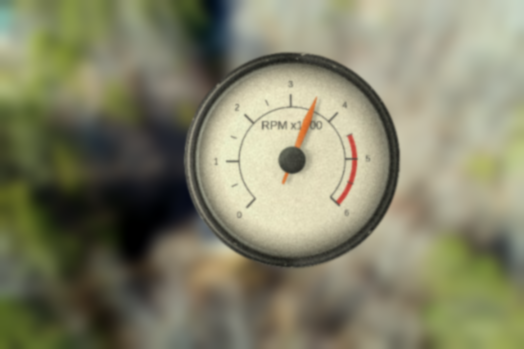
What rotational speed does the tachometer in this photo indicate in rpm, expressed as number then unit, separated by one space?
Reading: 3500 rpm
